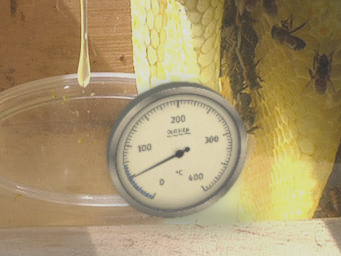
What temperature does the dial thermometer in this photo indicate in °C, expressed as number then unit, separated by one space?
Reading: 50 °C
